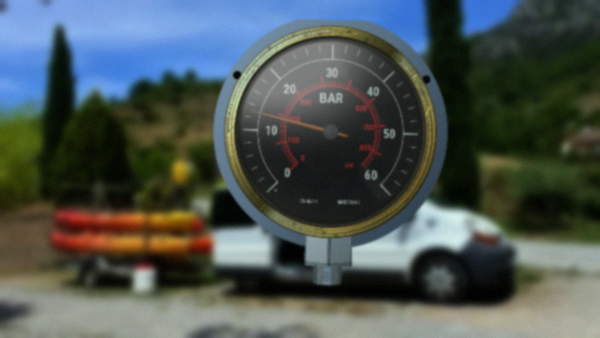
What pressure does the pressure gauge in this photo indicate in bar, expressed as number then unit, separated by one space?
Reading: 13 bar
